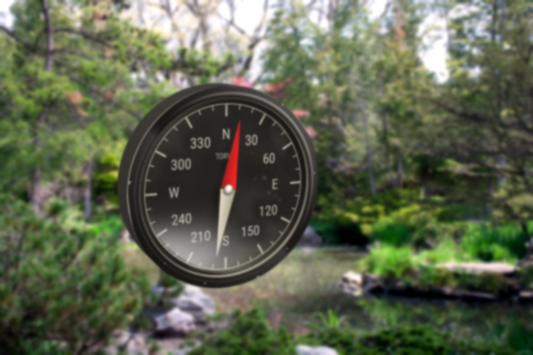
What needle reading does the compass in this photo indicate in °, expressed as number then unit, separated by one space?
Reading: 10 °
